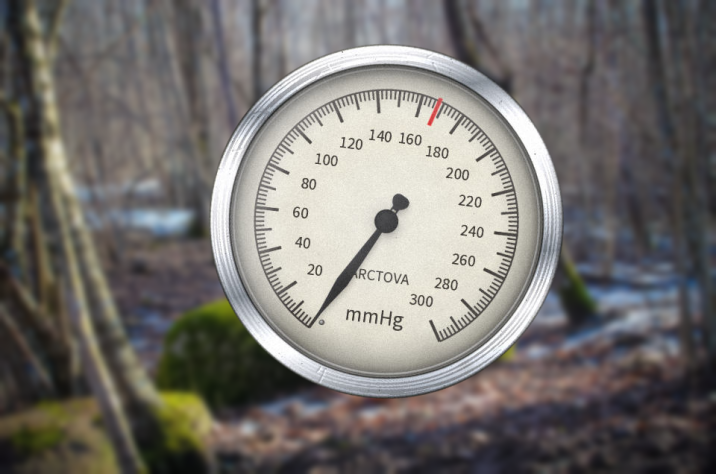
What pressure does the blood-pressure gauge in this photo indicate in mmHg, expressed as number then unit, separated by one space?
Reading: 0 mmHg
